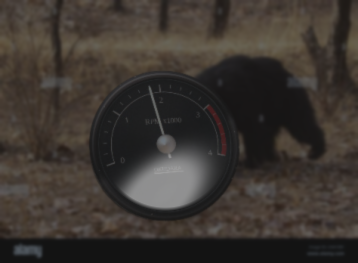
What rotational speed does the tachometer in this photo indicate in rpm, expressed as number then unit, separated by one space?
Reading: 1800 rpm
